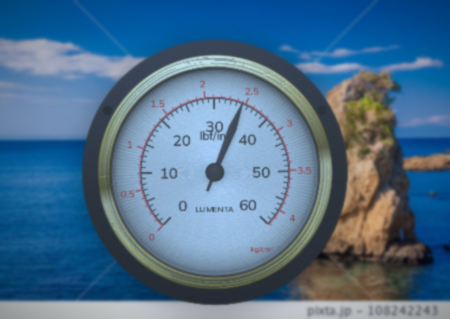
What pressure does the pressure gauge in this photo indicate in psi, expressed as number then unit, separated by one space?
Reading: 35 psi
